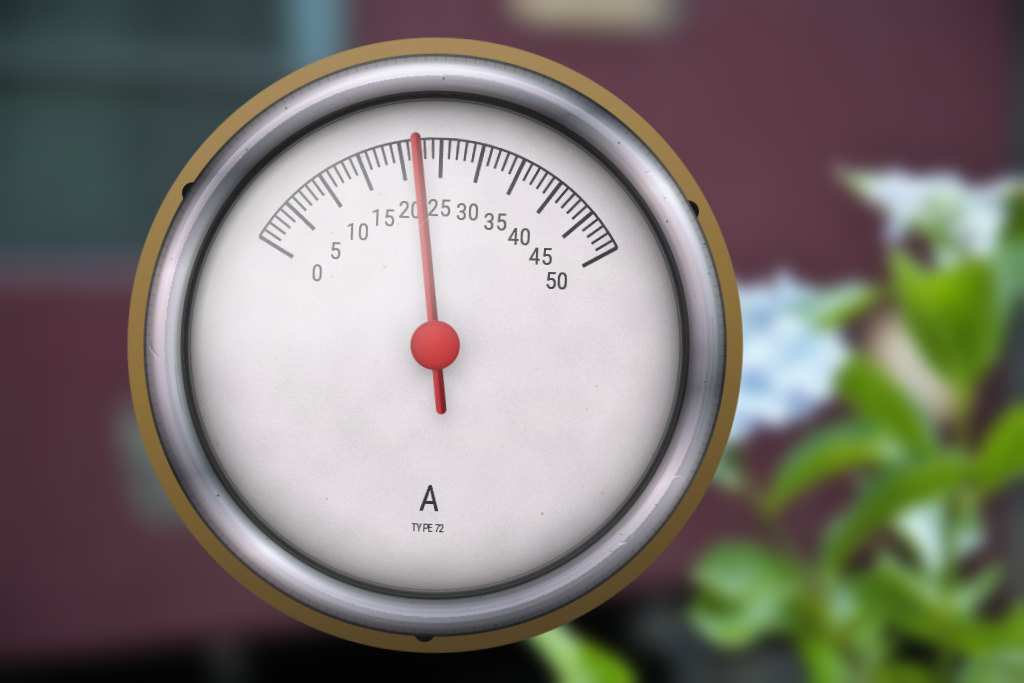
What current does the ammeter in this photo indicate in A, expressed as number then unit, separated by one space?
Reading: 22 A
